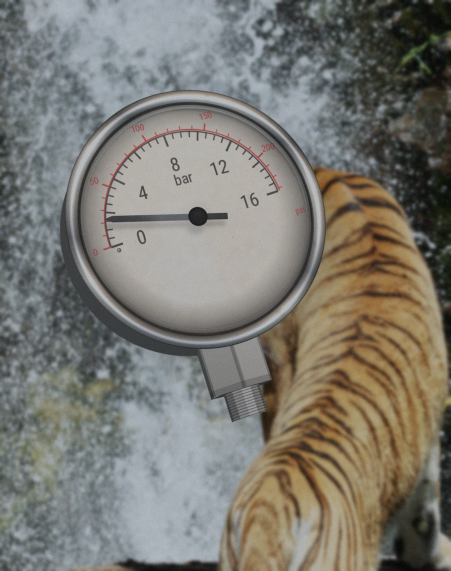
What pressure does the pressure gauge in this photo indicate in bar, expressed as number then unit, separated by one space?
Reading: 1.5 bar
